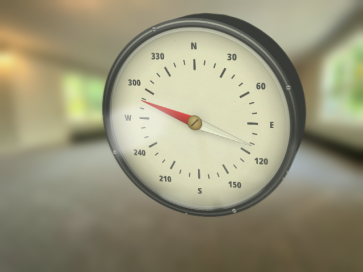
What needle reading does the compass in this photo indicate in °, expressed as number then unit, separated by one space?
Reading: 290 °
